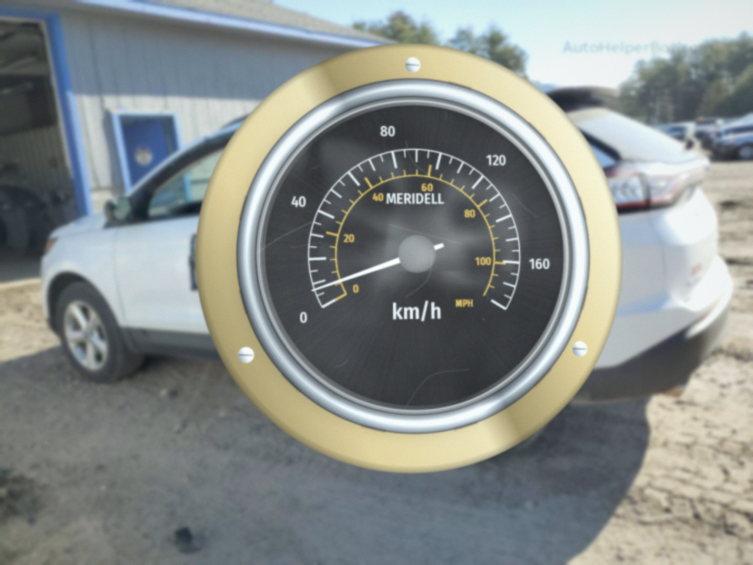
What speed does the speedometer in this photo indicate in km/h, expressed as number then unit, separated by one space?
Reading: 7.5 km/h
